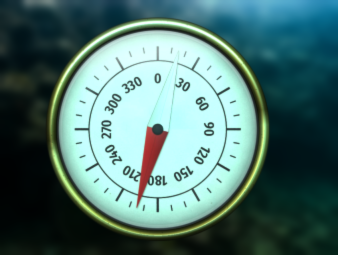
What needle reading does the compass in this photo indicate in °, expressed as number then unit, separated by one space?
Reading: 195 °
